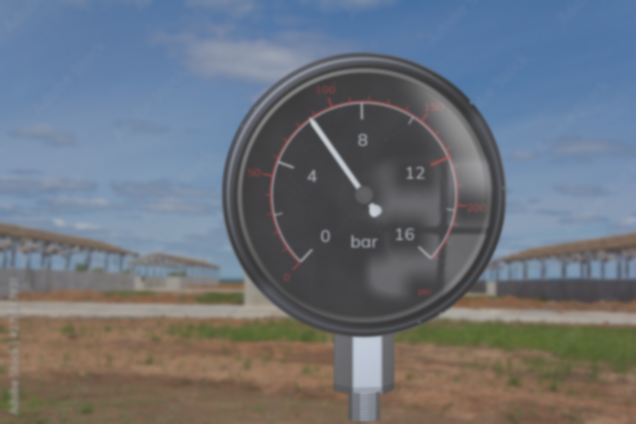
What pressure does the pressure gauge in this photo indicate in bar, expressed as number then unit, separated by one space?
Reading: 6 bar
